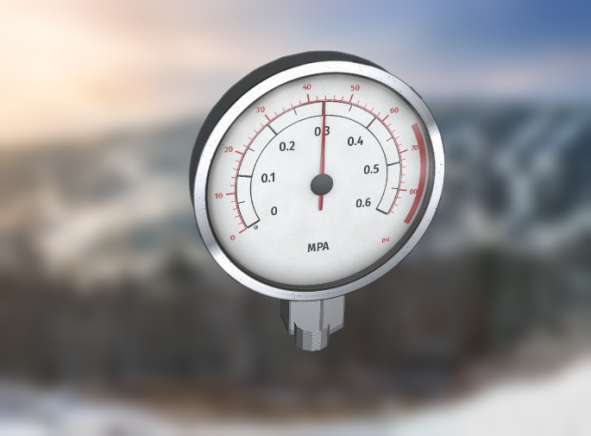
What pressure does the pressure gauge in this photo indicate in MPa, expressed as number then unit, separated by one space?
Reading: 0.3 MPa
